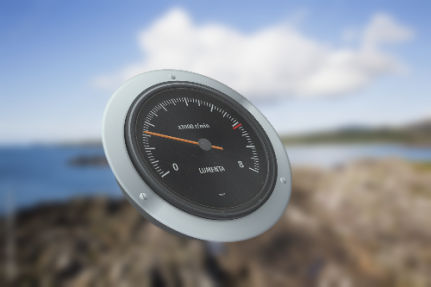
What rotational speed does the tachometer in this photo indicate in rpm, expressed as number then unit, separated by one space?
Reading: 1500 rpm
